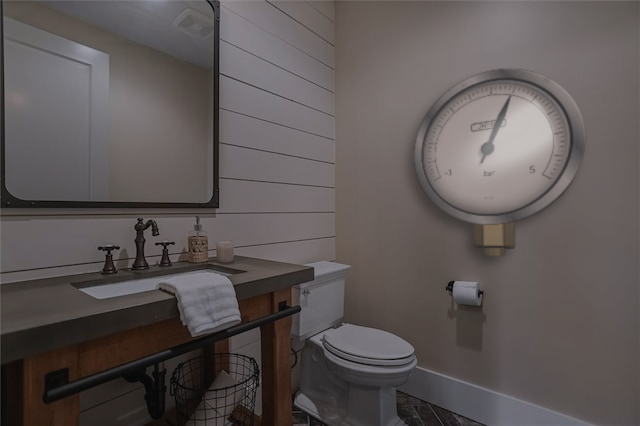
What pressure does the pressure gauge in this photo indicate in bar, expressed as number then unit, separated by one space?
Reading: 2.5 bar
